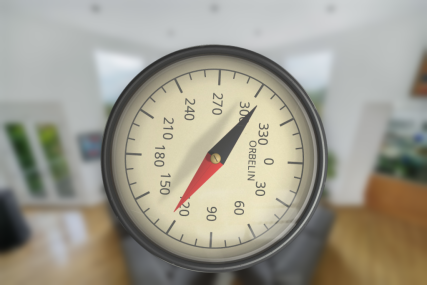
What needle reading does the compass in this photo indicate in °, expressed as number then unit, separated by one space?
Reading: 125 °
